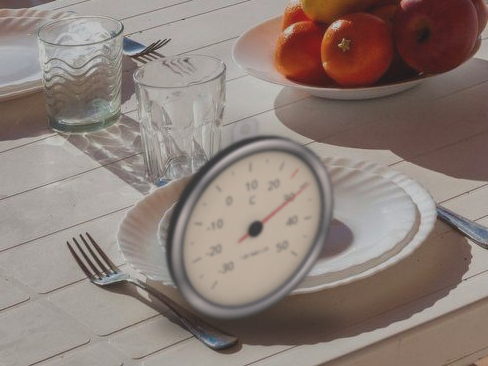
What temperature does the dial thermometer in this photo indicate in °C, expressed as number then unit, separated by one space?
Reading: 30 °C
